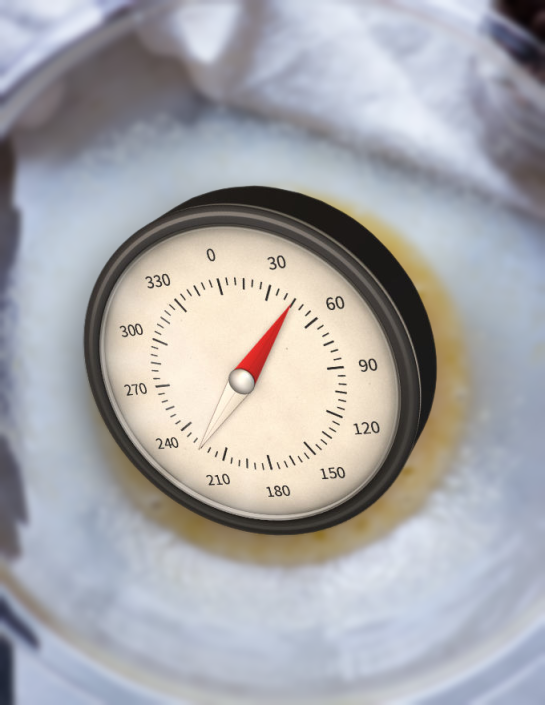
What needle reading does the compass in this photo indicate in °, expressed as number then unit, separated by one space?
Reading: 45 °
